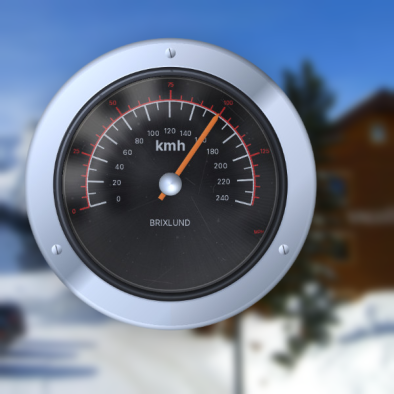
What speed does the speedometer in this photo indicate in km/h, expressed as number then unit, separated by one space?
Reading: 160 km/h
